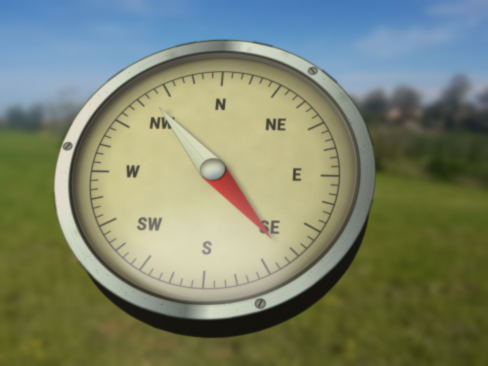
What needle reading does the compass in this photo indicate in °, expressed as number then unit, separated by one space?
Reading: 140 °
